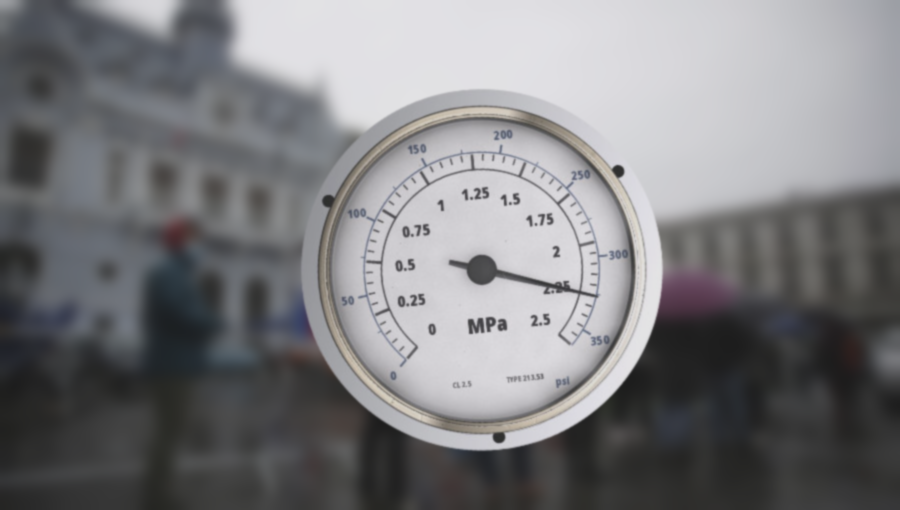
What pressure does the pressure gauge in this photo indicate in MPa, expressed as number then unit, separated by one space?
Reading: 2.25 MPa
